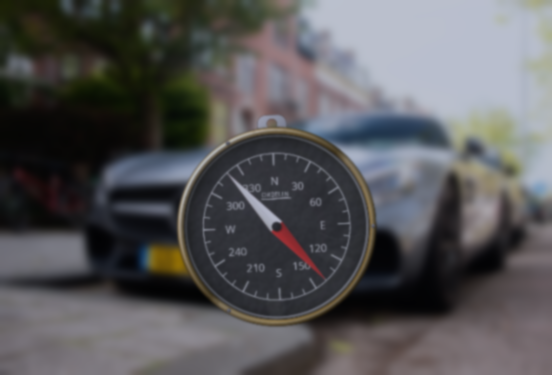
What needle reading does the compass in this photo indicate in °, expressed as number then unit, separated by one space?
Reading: 140 °
